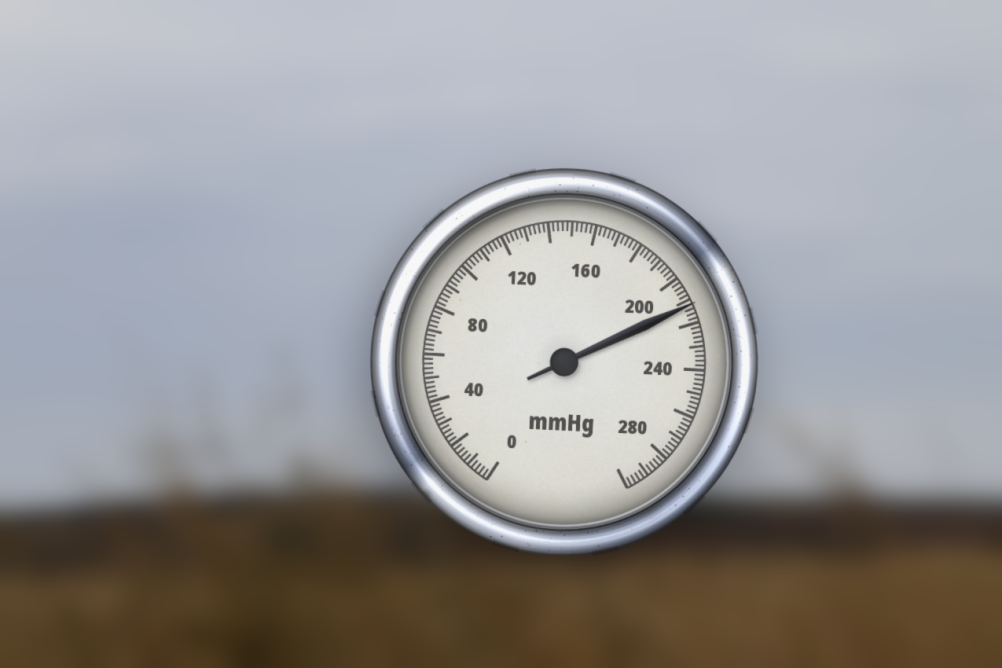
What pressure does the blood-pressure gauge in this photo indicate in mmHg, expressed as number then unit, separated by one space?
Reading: 212 mmHg
